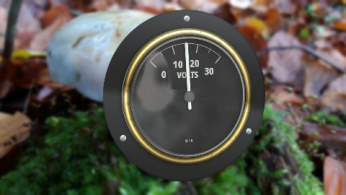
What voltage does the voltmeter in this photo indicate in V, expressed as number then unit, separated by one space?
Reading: 15 V
